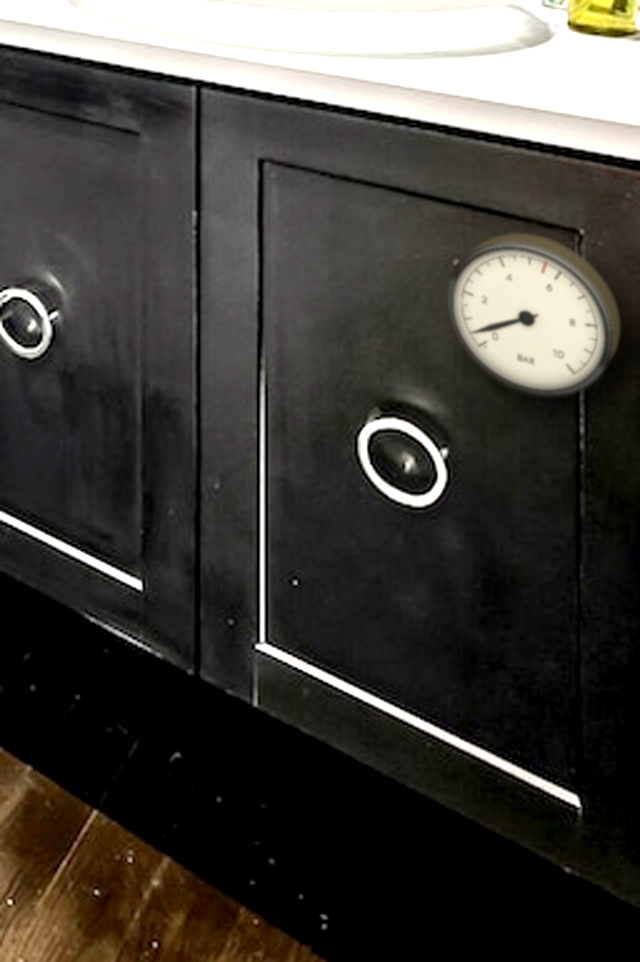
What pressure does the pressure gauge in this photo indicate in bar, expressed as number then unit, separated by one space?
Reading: 0.5 bar
